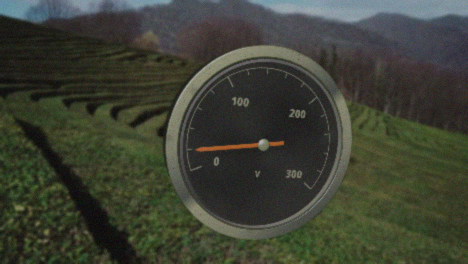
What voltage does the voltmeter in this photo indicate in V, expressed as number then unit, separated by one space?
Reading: 20 V
